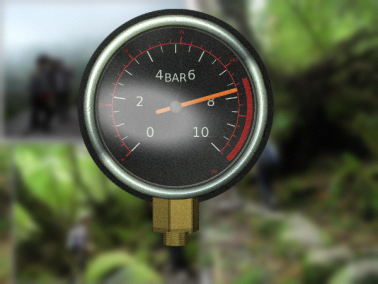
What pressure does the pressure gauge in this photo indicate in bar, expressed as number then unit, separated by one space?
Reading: 7.75 bar
